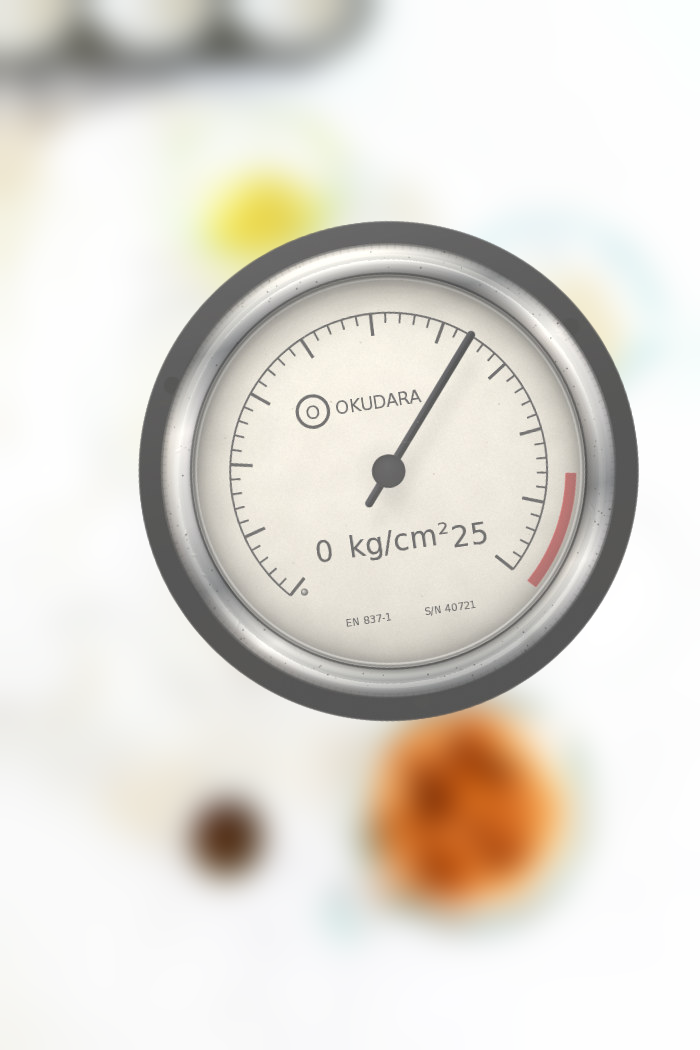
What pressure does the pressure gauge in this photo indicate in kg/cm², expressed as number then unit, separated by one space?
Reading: 16 kg/cm²
